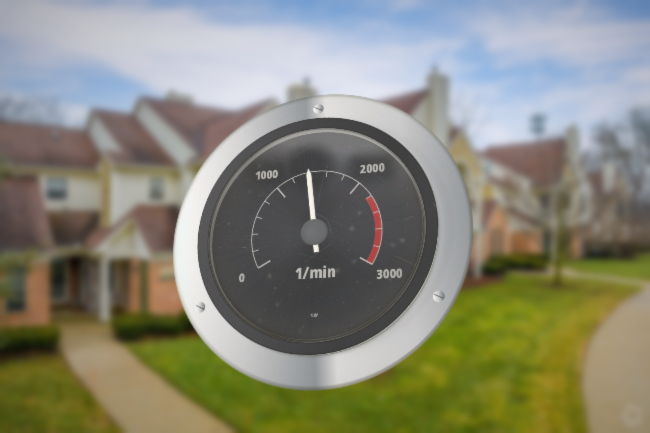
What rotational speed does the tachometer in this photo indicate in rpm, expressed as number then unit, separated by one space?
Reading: 1400 rpm
